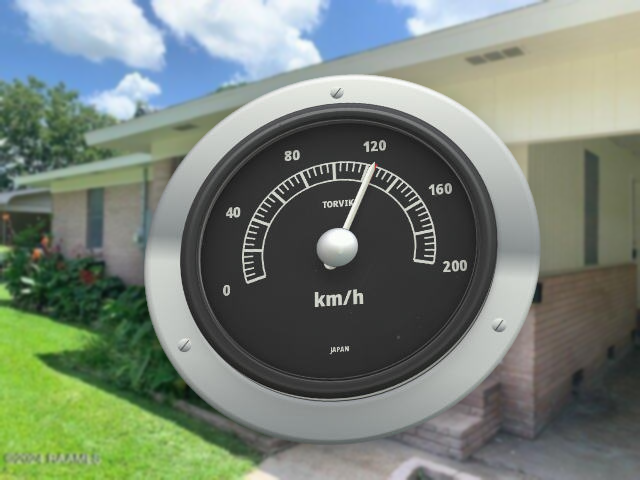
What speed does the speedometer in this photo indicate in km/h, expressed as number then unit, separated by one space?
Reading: 124 km/h
